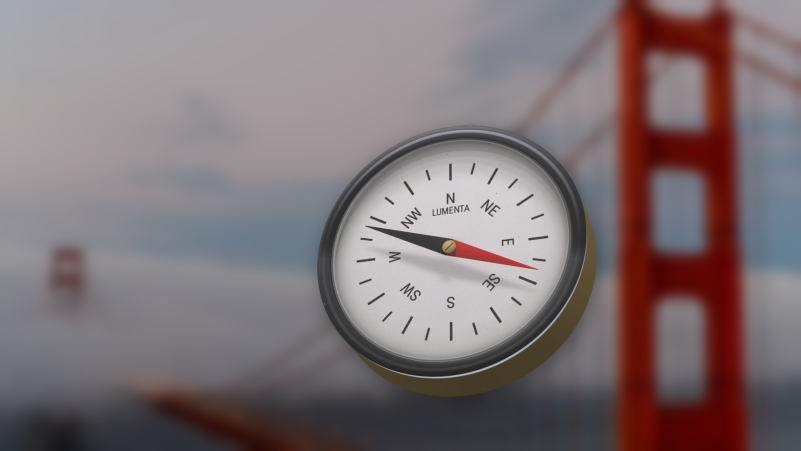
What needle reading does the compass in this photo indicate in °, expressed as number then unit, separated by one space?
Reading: 112.5 °
